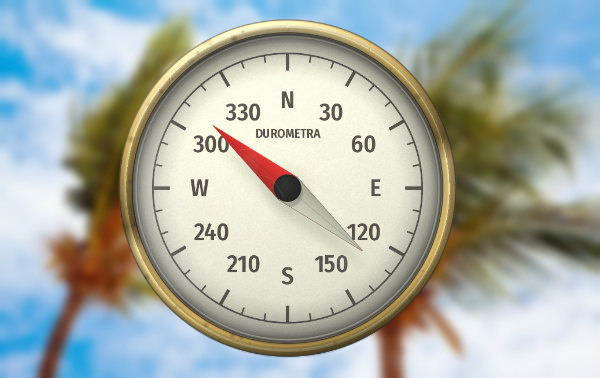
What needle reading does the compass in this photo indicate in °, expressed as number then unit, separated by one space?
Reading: 310 °
